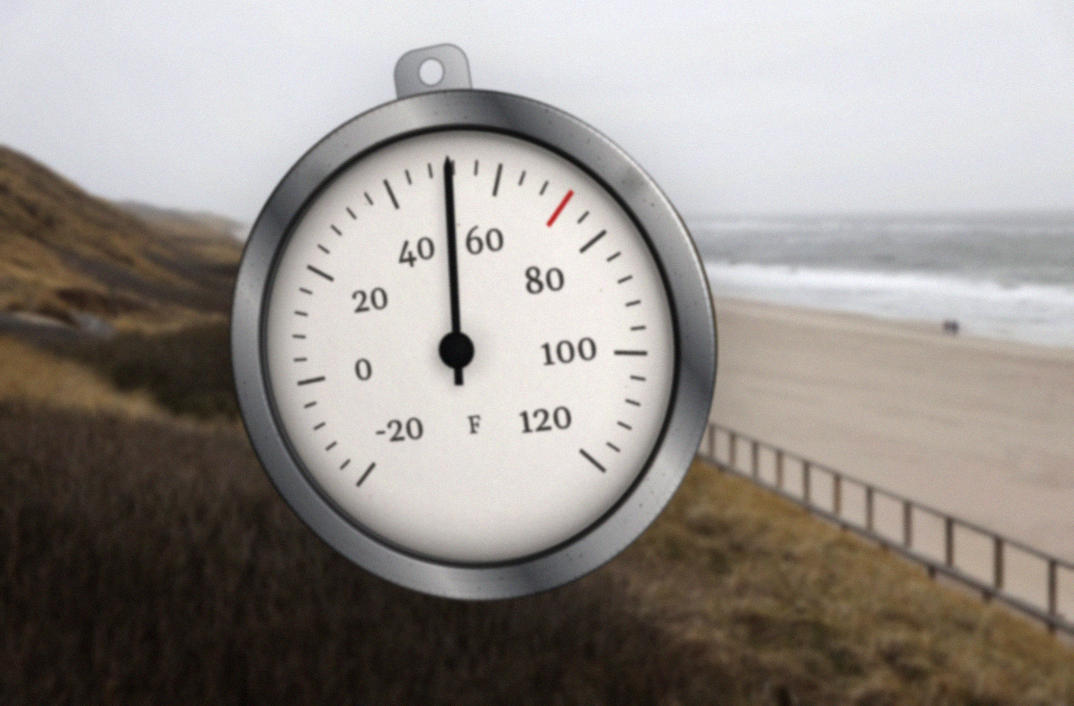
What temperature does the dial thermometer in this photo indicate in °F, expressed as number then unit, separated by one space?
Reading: 52 °F
